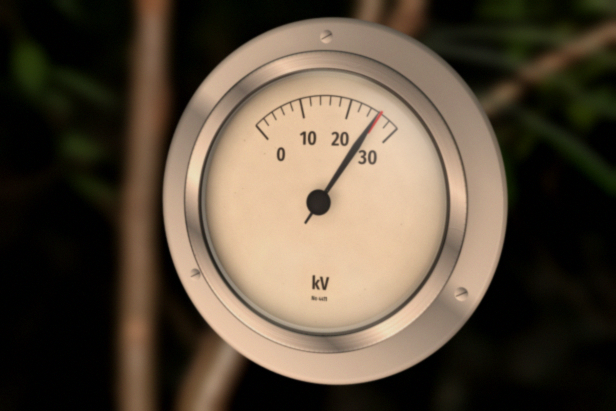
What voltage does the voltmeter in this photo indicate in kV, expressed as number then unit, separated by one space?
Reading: 26 kV
